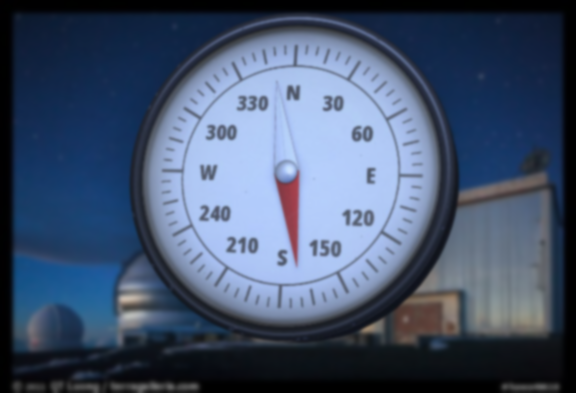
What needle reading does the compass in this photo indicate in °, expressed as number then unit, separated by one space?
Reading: 170 °
